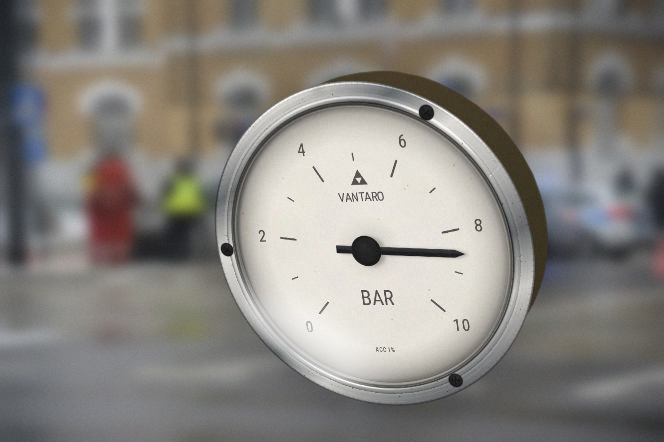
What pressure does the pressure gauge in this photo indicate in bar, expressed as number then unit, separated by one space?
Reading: 8.5 bar
